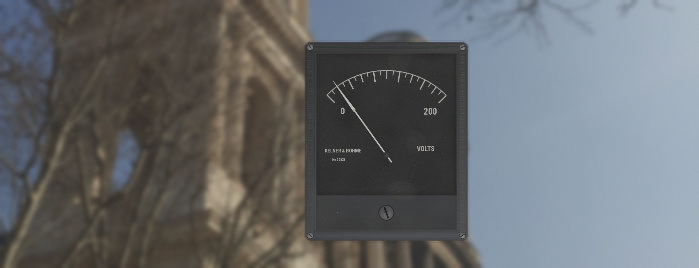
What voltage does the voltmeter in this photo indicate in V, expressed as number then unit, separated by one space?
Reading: 20 V
